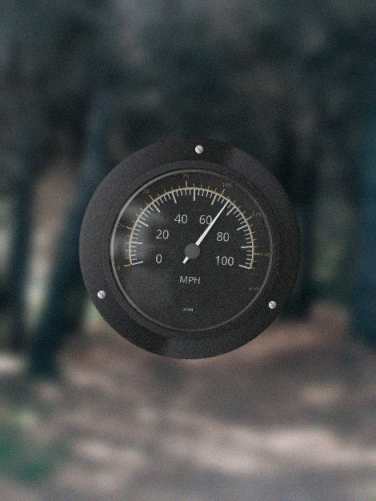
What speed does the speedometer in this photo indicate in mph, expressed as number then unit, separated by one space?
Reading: 66 mph
